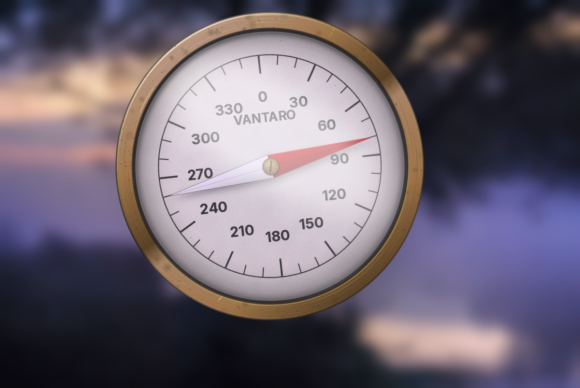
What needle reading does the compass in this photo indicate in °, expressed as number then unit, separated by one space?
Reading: 80 °
